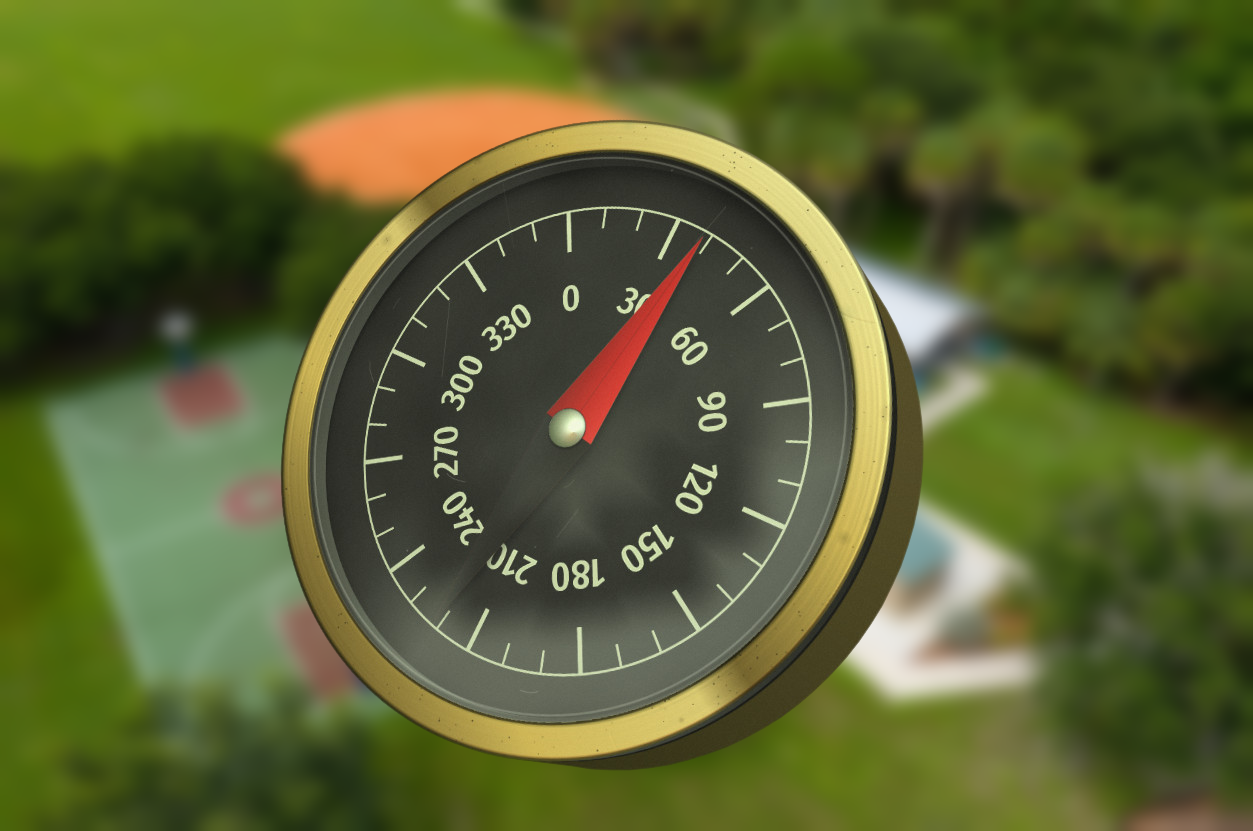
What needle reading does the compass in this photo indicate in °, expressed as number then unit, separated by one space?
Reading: 40 °
